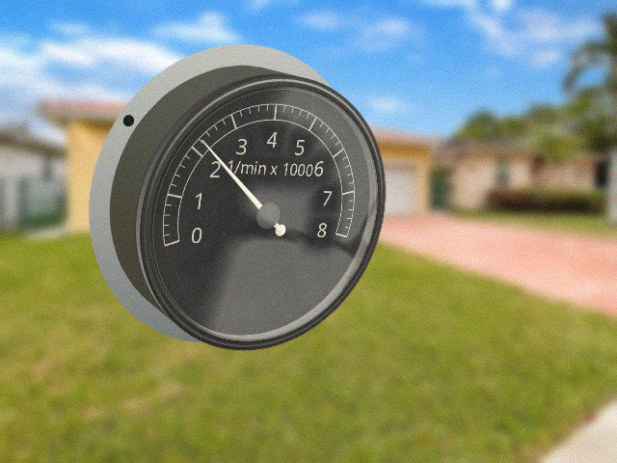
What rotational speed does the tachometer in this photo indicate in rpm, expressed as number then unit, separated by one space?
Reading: 2200 rpm
